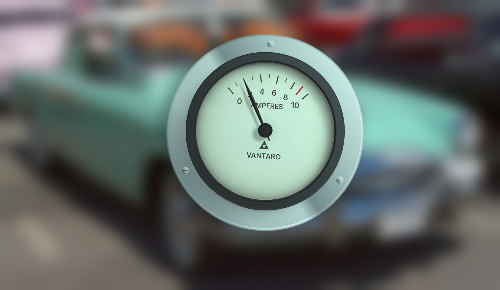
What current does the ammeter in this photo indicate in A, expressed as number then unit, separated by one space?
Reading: 2 A
